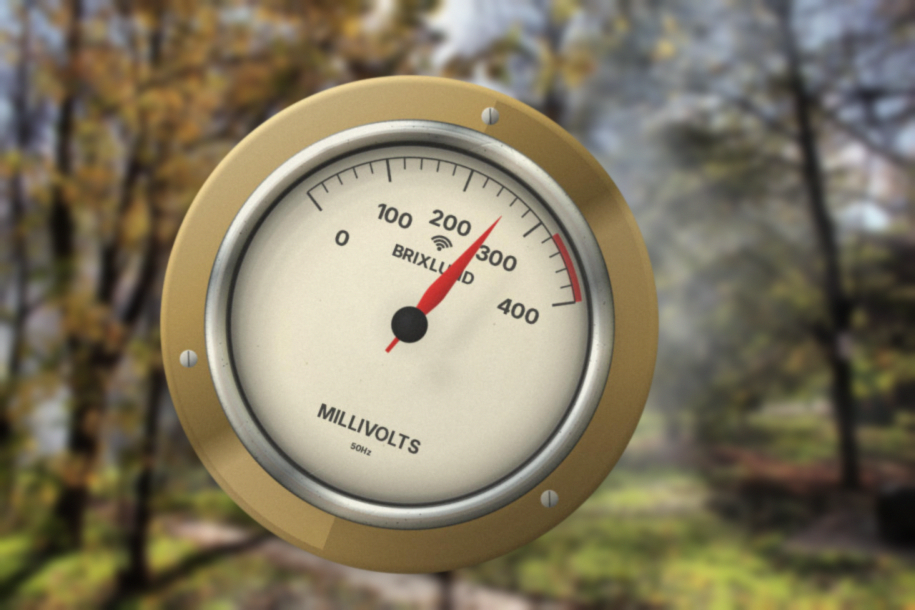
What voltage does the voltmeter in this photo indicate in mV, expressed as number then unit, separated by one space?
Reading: 260 mV
